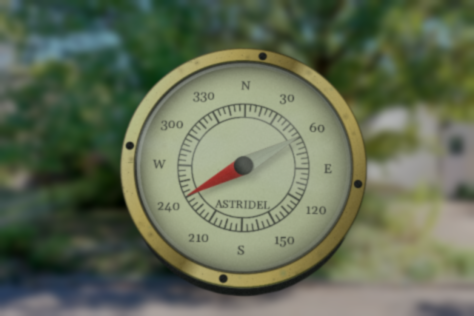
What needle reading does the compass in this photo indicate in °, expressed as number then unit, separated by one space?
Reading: 240 °
